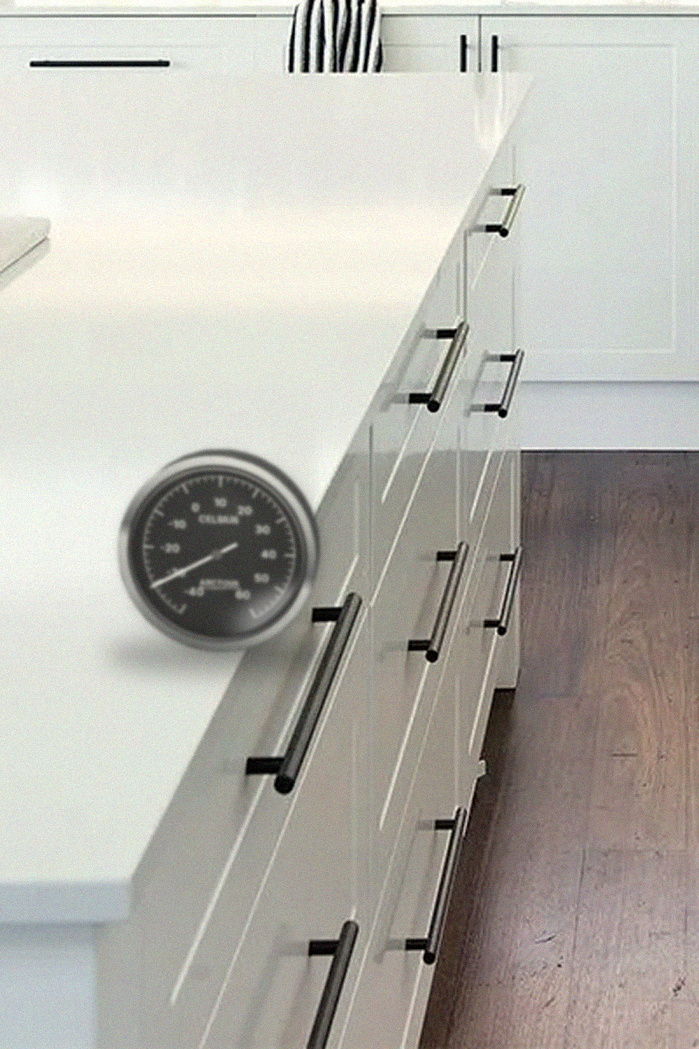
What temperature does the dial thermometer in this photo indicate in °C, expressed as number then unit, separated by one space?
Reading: -30 °C
